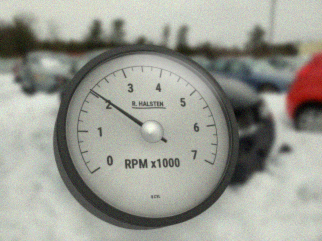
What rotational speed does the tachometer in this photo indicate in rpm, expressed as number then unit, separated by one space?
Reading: 2000 rpm
